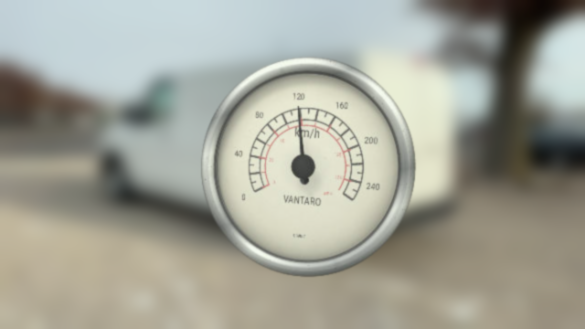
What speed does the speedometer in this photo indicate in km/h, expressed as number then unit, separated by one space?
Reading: 120 km/h
